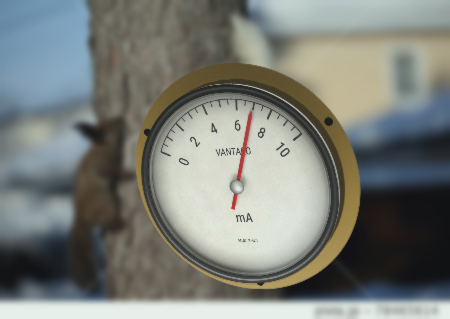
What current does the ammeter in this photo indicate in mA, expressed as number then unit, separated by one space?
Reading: 7 mA
